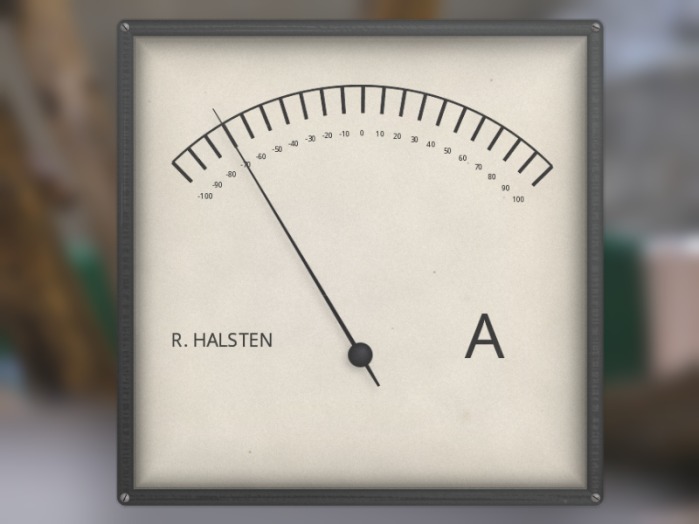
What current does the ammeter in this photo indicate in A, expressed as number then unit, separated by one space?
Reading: -70 A
